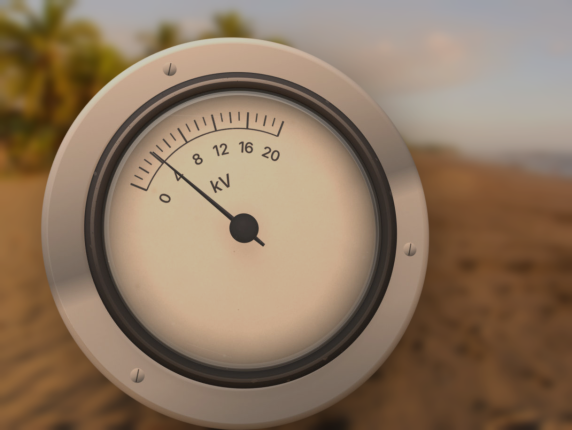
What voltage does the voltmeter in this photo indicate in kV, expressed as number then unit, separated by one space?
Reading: 4 kV
